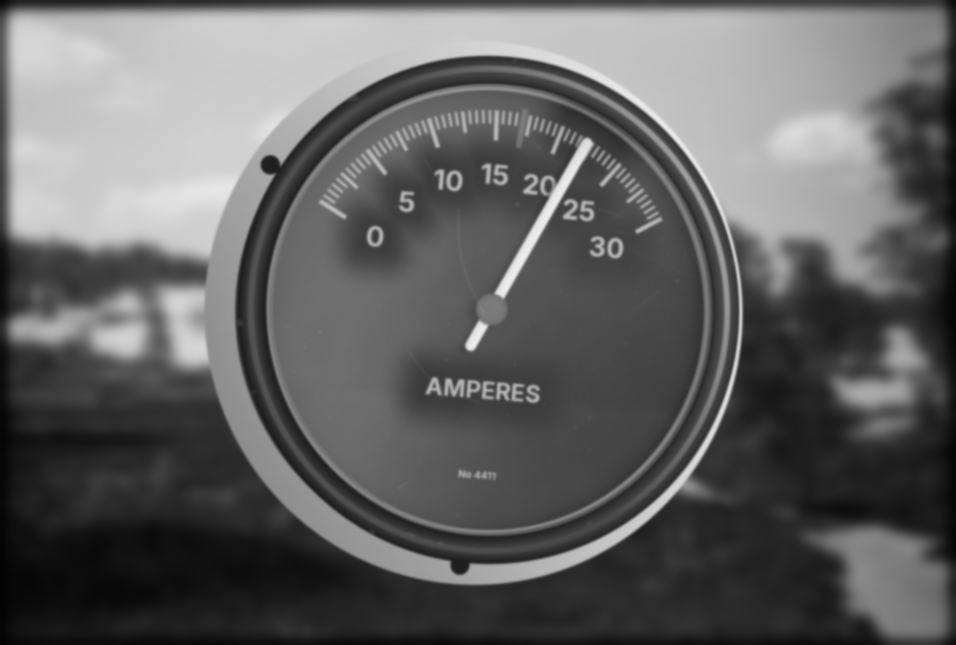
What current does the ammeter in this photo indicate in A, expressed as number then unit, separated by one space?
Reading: 22 A
